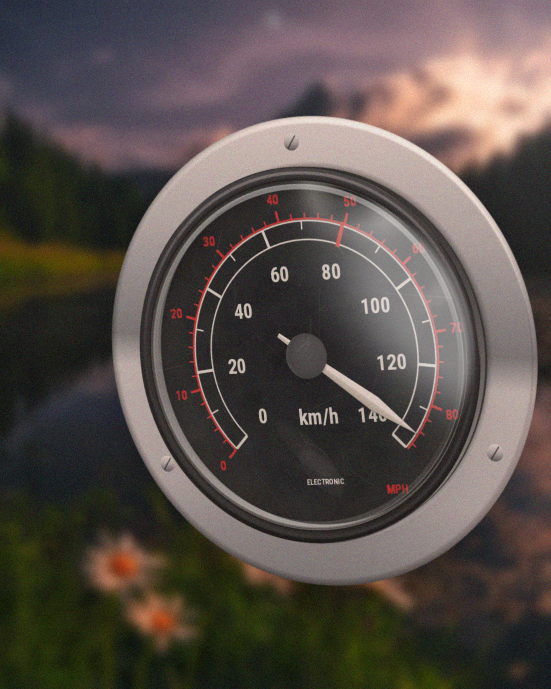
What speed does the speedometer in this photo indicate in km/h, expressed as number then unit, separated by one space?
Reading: 135 km/h
